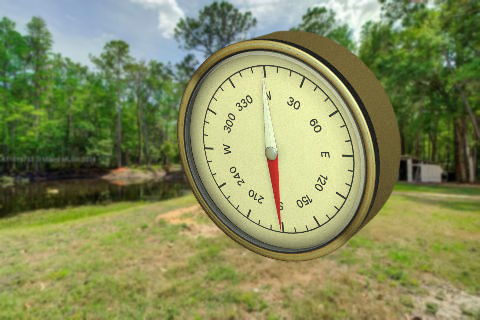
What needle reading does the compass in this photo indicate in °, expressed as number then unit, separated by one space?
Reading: 180 °
